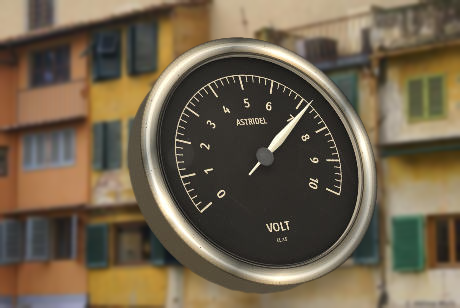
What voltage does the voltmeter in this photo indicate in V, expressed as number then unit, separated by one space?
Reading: 7.2 V
